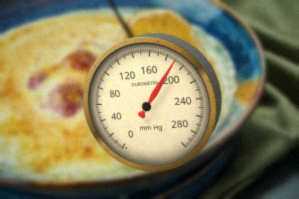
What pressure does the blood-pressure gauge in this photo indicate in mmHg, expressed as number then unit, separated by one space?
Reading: 190 mmHg
